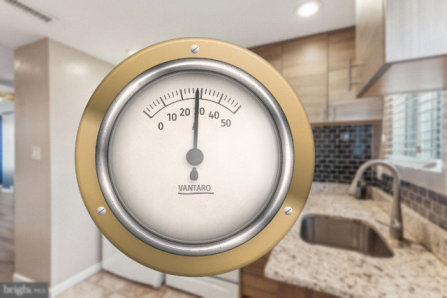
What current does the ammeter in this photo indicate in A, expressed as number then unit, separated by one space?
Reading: 28 A
